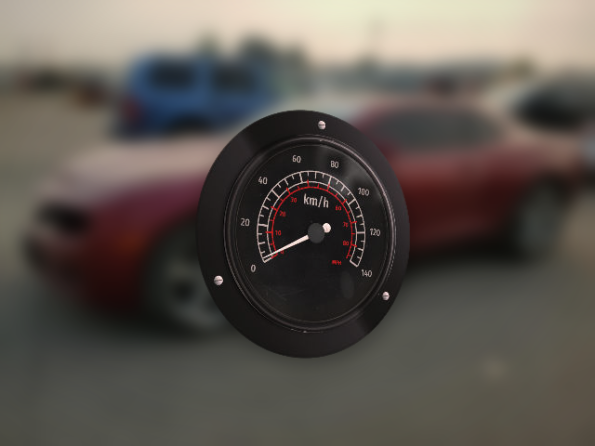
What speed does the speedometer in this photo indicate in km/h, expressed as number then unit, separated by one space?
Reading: 2.5 km/h
